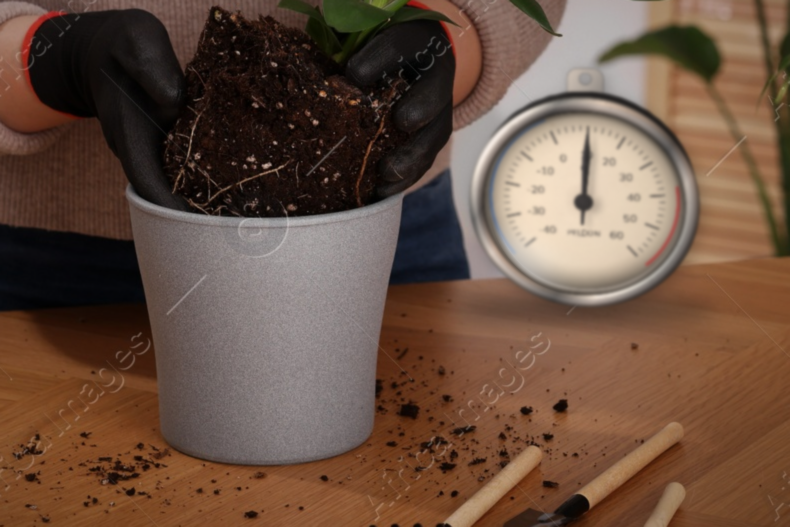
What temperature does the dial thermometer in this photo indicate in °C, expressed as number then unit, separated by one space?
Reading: 10 °C
